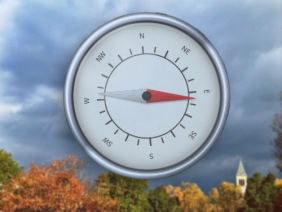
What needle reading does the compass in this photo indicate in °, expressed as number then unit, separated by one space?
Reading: 97.5 °
